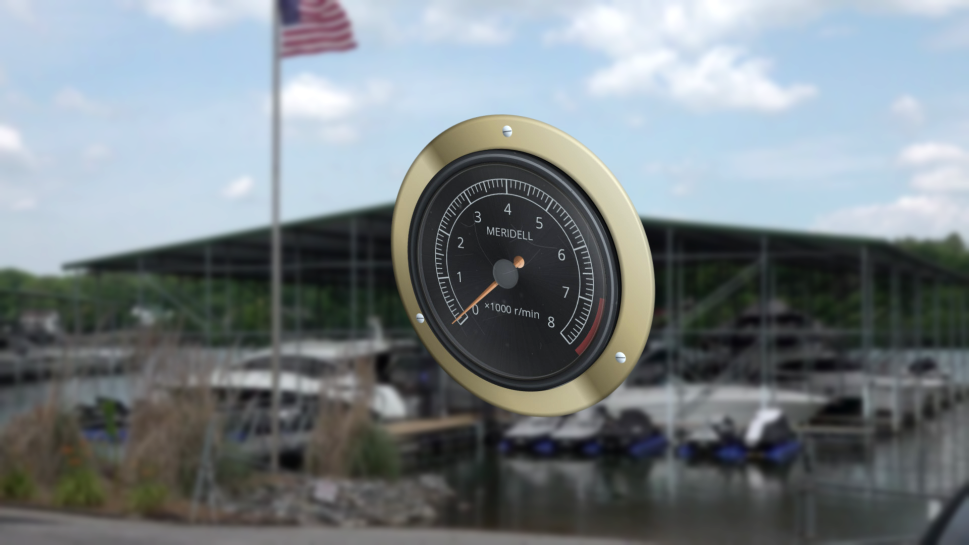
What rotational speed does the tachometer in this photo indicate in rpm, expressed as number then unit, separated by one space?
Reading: 100 rpm
